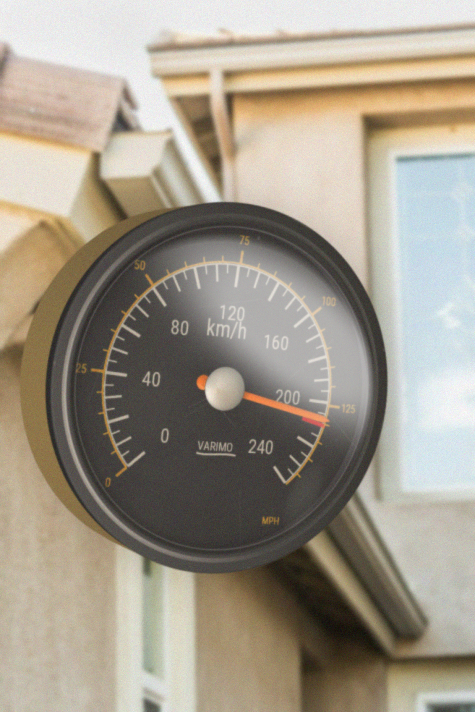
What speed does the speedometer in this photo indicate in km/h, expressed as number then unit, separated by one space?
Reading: 207.5 km/h
